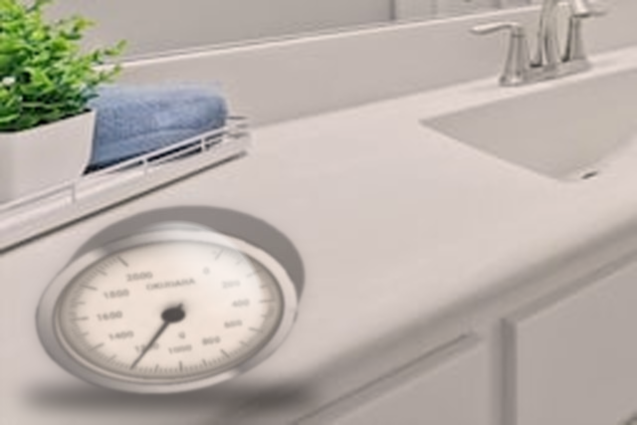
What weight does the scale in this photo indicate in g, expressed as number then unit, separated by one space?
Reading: 1200 g
